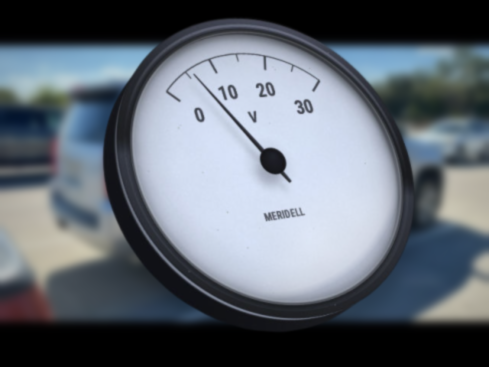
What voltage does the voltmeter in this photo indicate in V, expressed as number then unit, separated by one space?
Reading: 5 V
